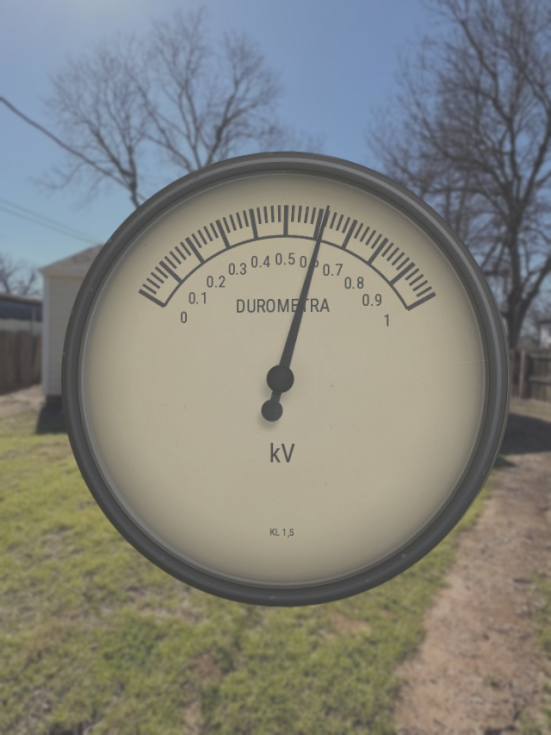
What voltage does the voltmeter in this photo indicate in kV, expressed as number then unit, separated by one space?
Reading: 0.62 kV
